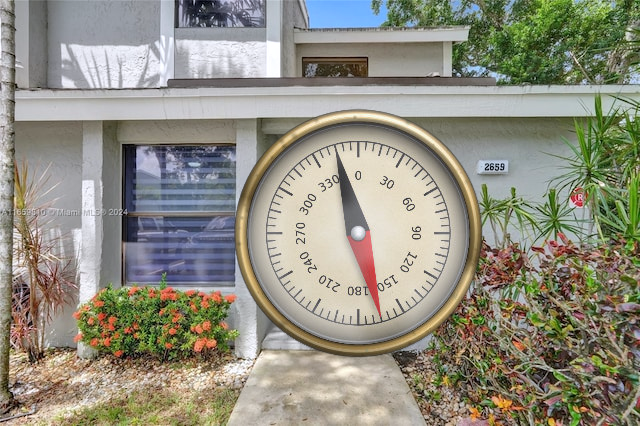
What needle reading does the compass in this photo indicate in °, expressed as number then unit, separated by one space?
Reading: 165 °
